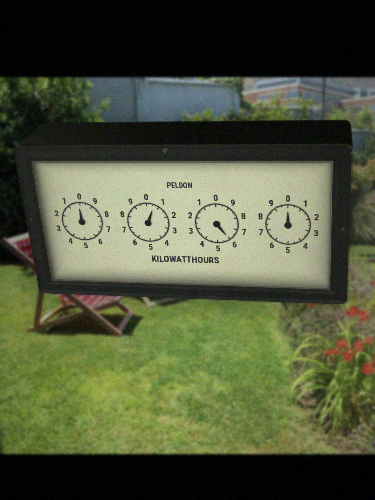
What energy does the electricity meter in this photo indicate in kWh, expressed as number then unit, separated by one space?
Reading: 60 kWh
